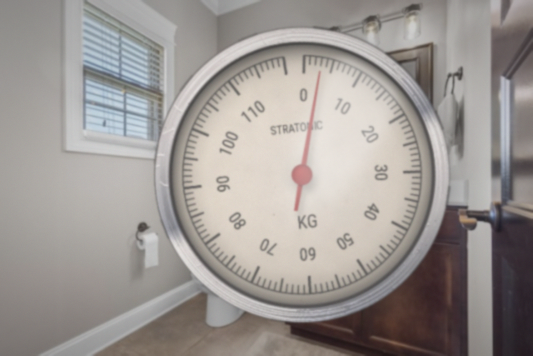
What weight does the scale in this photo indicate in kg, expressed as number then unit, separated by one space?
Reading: 3 kg
